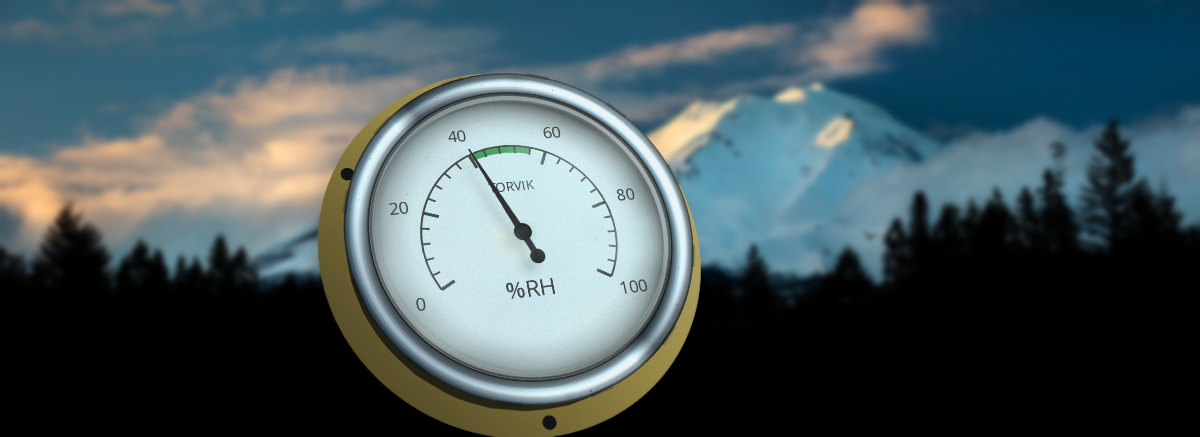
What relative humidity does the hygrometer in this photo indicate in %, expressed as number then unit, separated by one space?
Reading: 40 %
